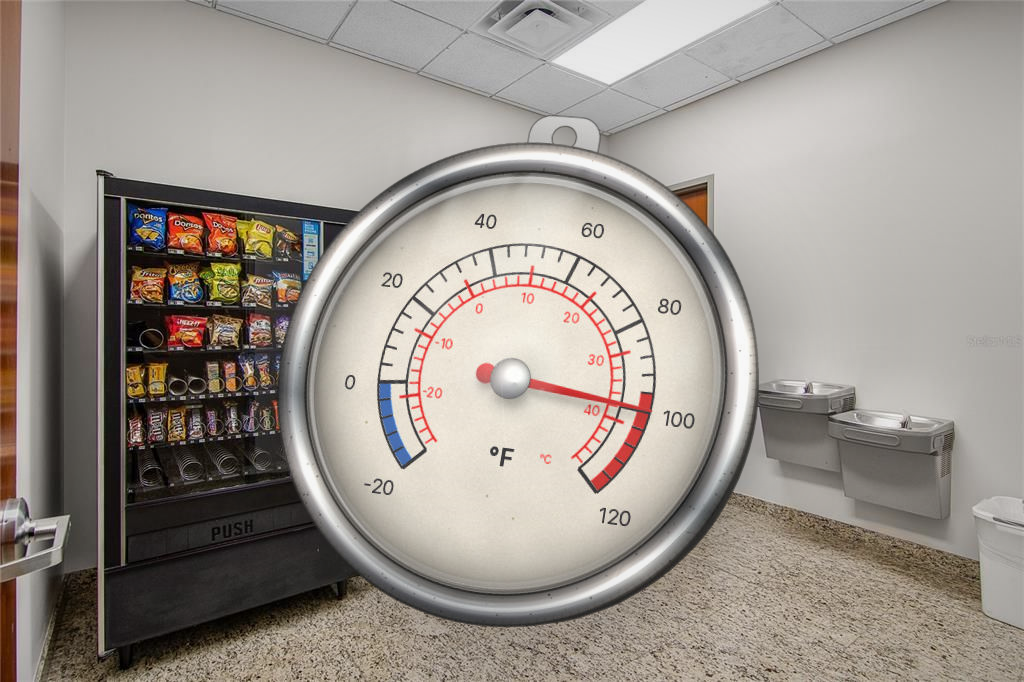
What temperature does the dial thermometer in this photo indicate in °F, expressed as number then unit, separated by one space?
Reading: 100 °F
